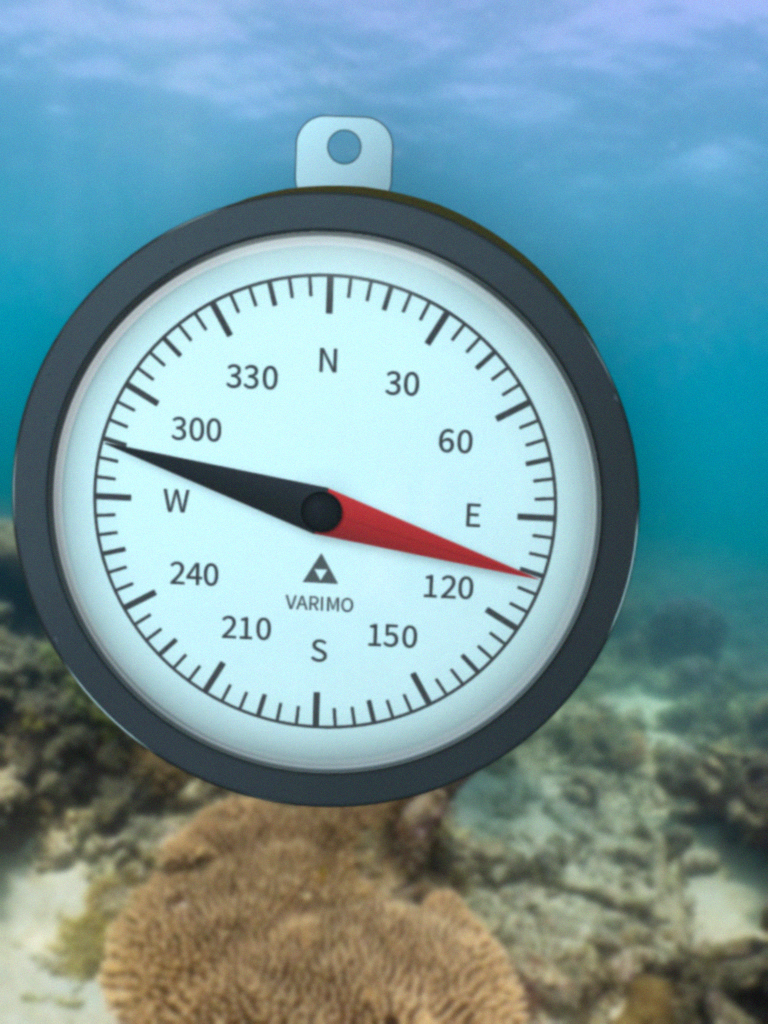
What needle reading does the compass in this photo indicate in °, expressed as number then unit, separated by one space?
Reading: 105 °
